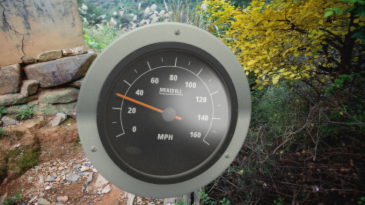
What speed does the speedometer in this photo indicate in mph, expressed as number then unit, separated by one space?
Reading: 30 mph
